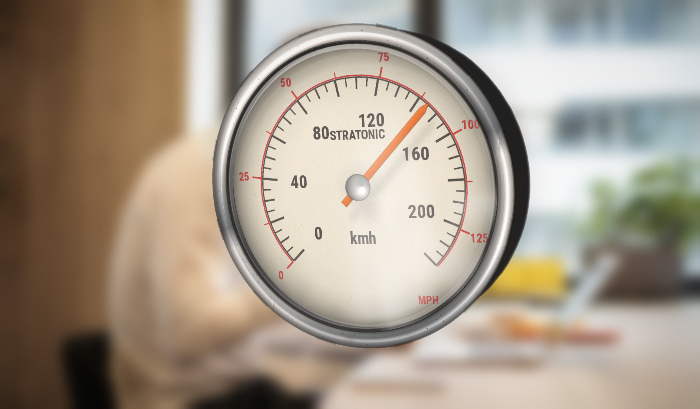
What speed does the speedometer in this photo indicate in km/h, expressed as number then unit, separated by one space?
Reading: 145 km/h
